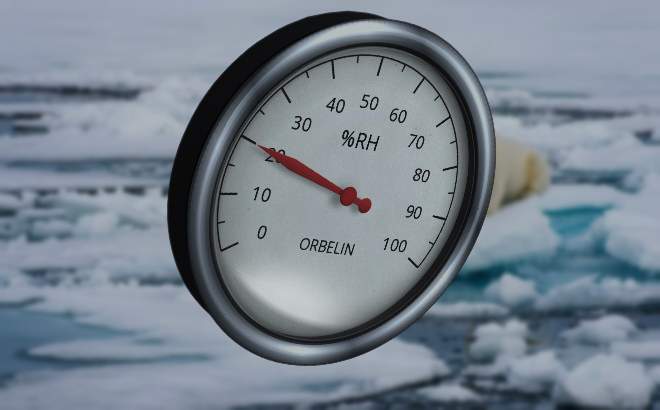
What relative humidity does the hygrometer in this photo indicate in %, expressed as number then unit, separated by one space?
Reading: 20 %
